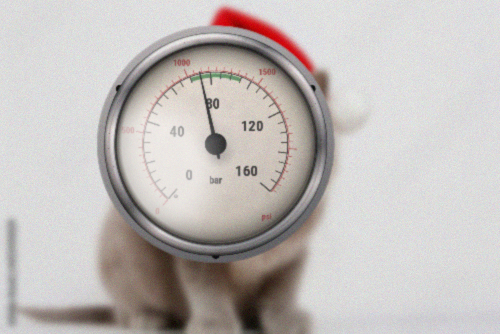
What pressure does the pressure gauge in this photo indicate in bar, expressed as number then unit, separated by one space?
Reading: 75 bar
